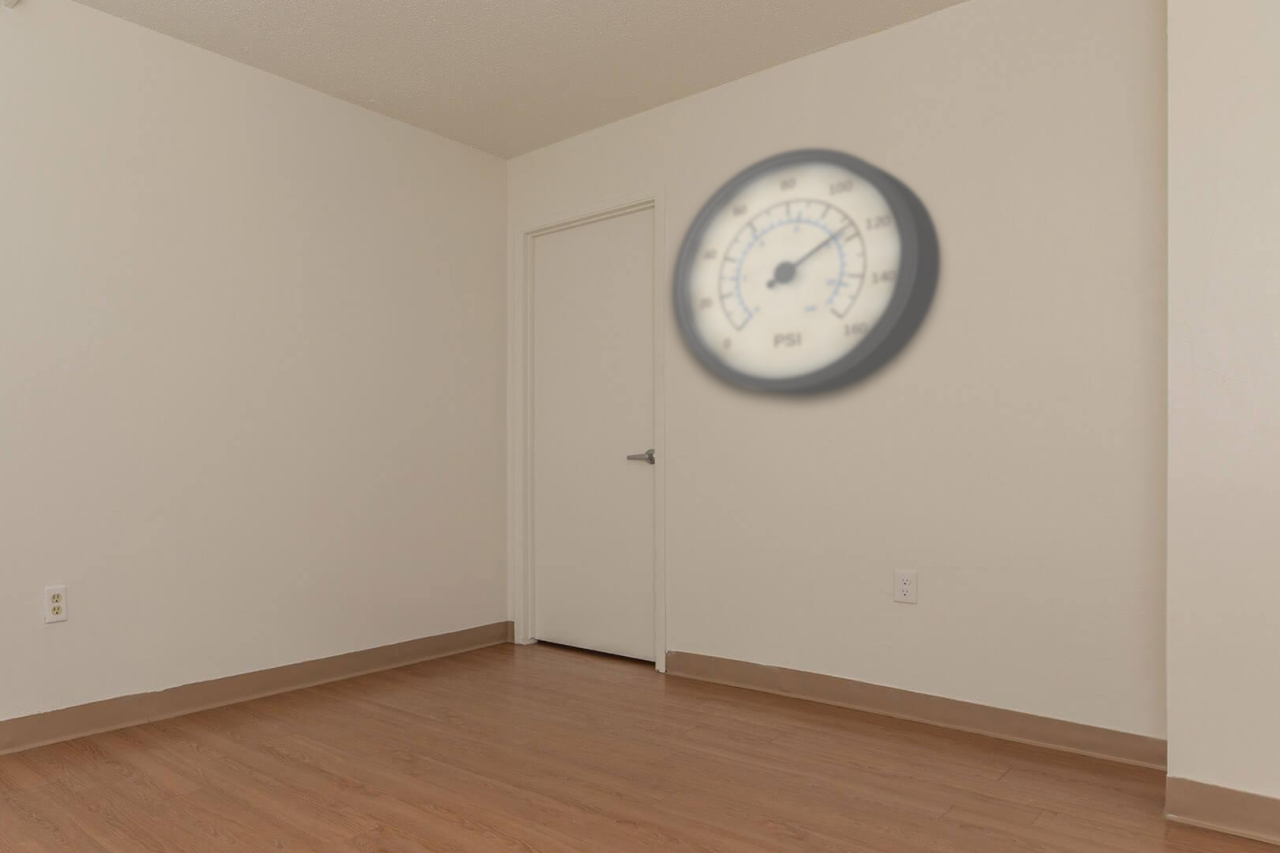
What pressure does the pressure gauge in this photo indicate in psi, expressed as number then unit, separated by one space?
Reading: 115 psi
